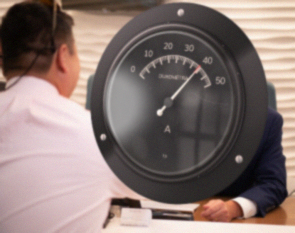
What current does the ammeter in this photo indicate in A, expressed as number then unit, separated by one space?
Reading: 40 A
